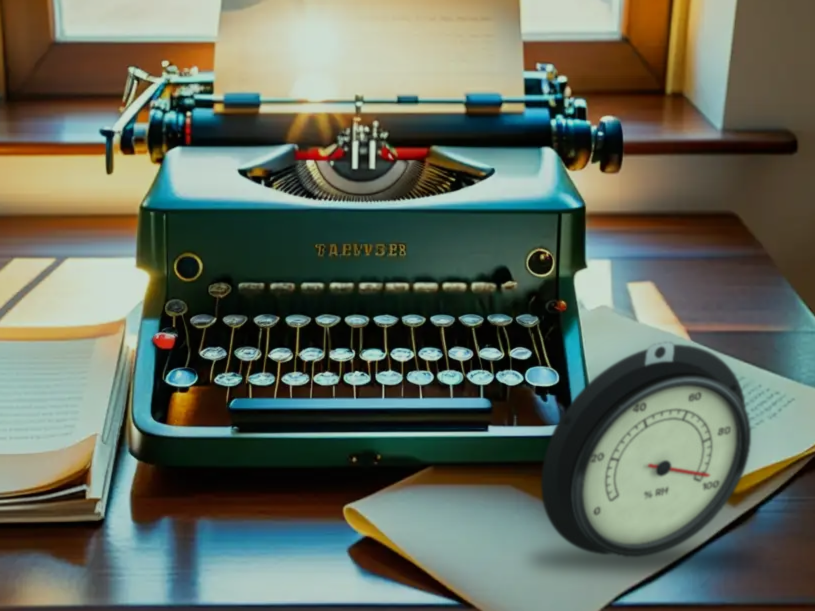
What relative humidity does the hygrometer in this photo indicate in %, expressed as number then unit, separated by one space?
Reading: 96 %
